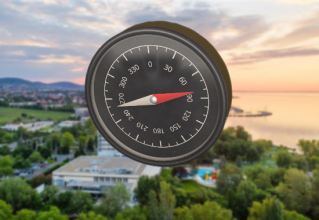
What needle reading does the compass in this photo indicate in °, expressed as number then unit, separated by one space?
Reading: 80 °
